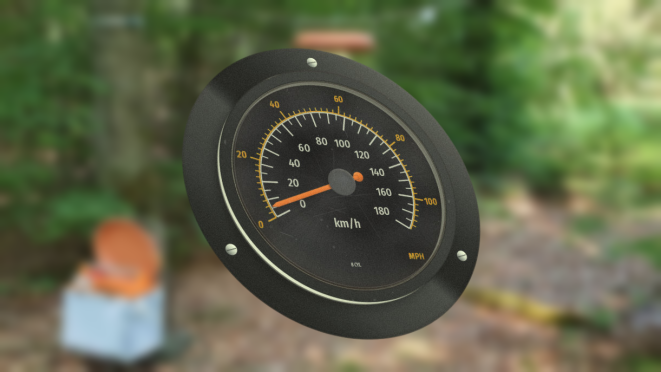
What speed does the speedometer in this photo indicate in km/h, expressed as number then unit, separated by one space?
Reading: 5 km/h
